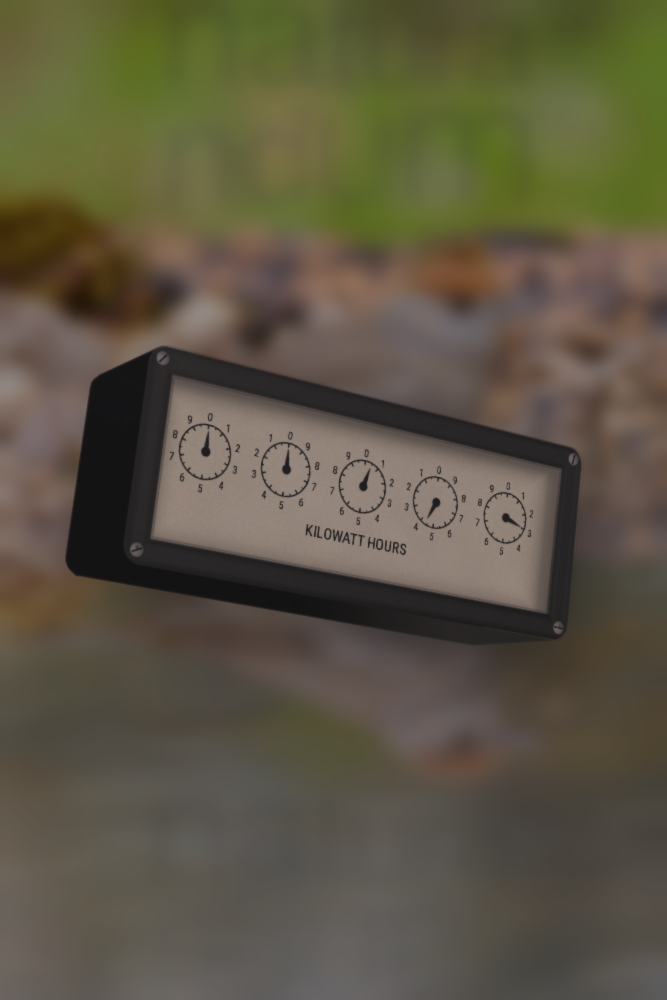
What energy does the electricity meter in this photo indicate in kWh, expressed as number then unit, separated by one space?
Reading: 43 kWh
